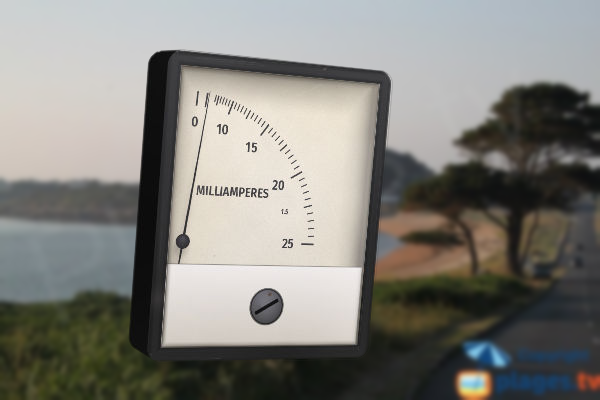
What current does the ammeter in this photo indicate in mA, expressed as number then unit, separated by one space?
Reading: 5 mA
